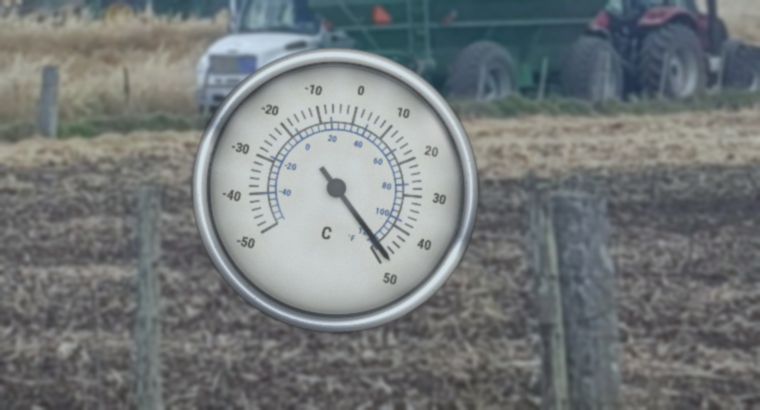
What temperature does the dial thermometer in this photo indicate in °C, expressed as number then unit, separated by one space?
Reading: 48 °C
